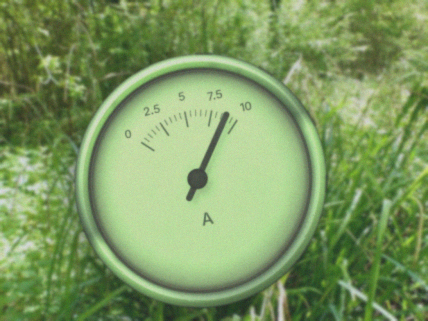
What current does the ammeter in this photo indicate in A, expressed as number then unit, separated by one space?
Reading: 9 A
